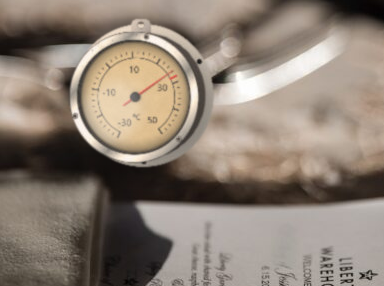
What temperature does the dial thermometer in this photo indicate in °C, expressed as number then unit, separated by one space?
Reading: 26 °C
